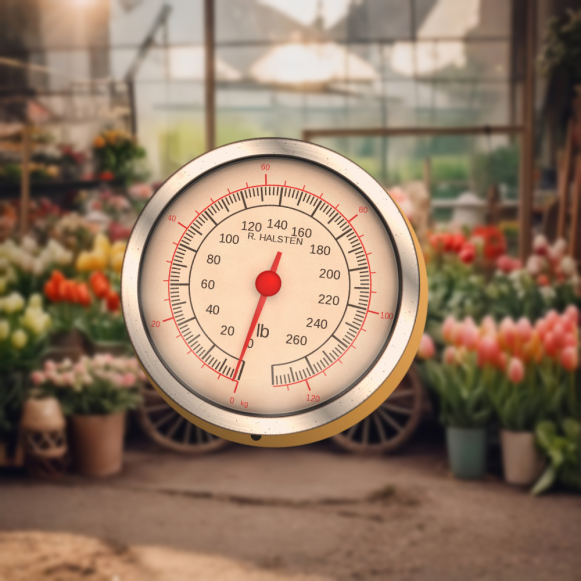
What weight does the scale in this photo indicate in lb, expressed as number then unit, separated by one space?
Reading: 2 lb
